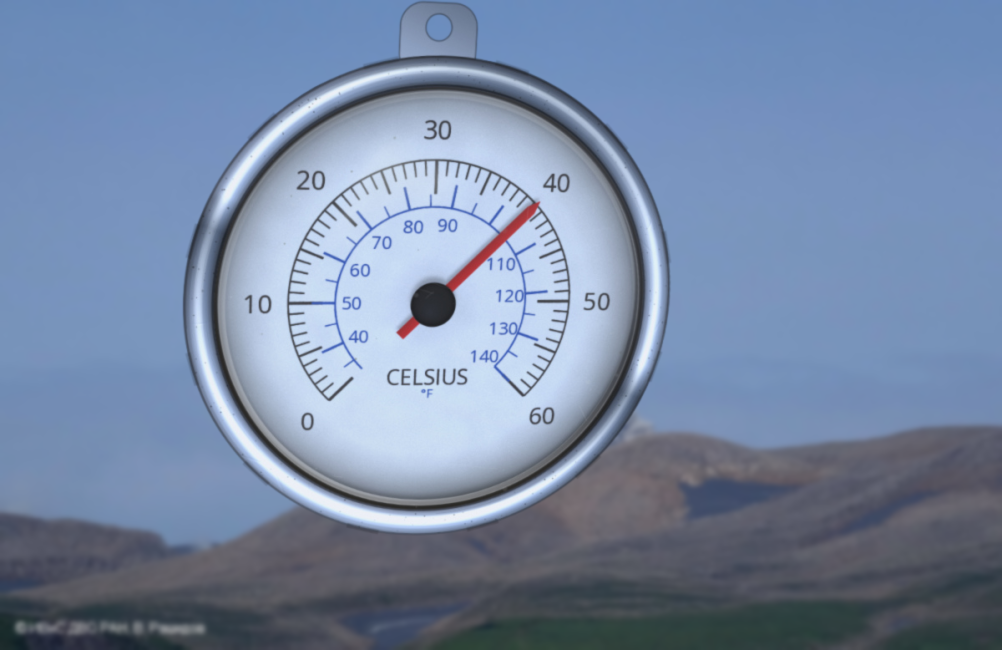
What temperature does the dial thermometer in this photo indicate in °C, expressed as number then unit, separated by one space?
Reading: 40 °C
